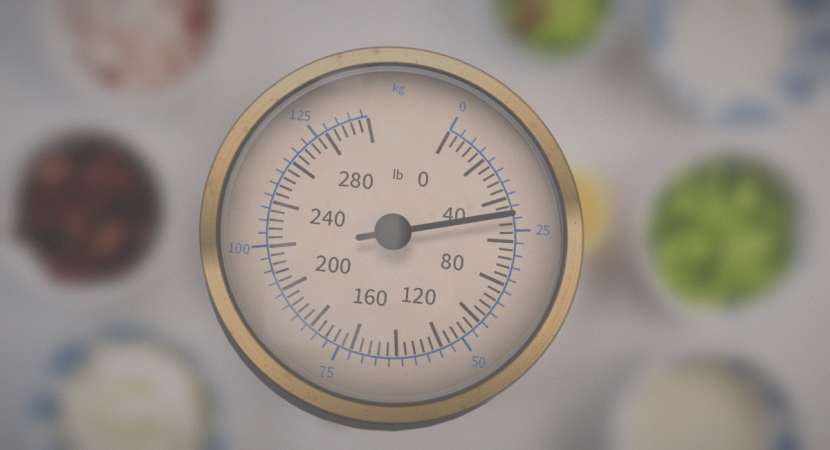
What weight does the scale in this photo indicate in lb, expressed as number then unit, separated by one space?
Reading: 48 lb
